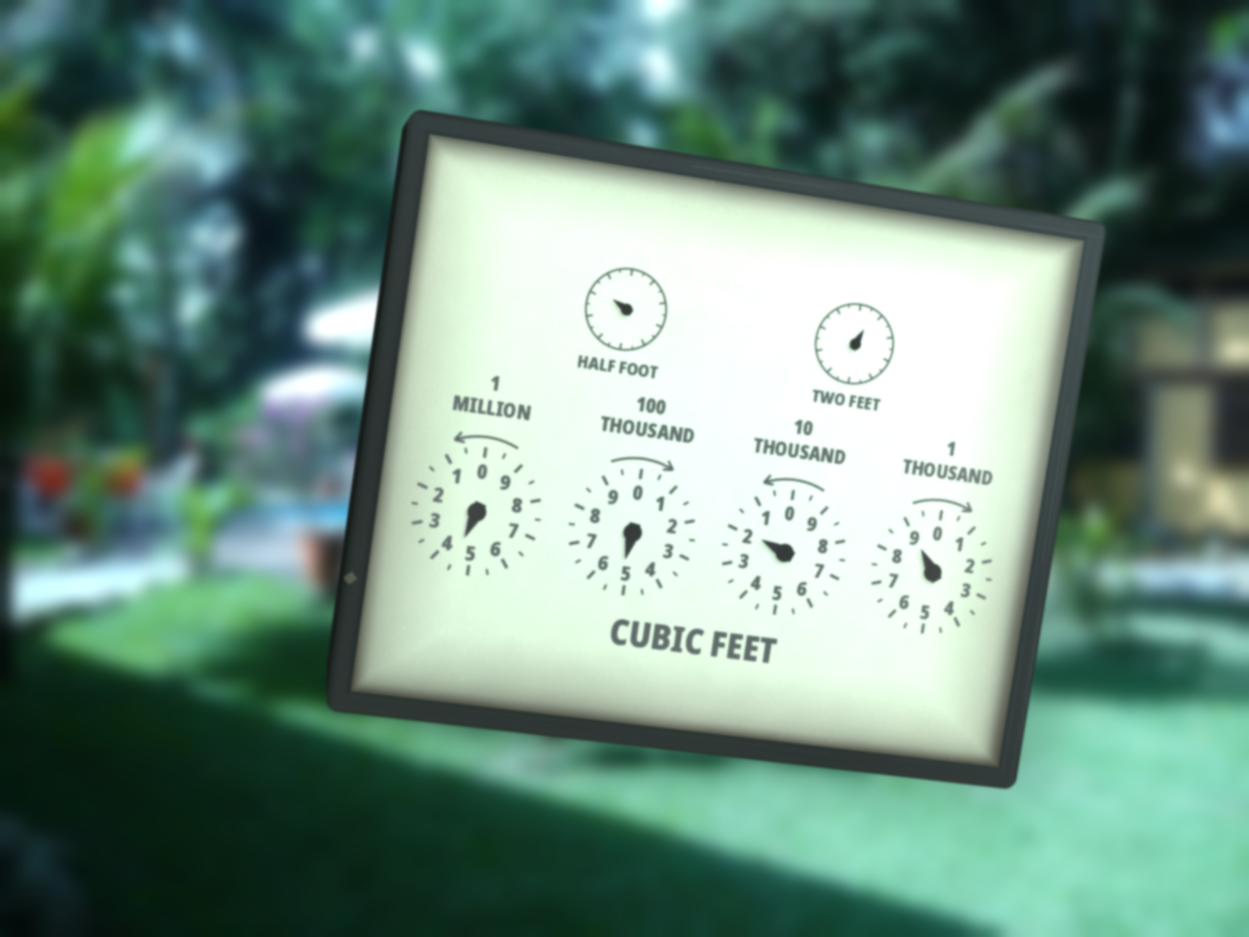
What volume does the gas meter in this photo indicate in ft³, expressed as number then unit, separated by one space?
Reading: 451900 ft³
